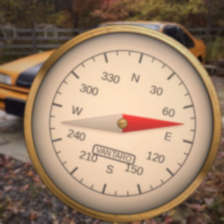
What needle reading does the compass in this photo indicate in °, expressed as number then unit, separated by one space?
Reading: 75 °
